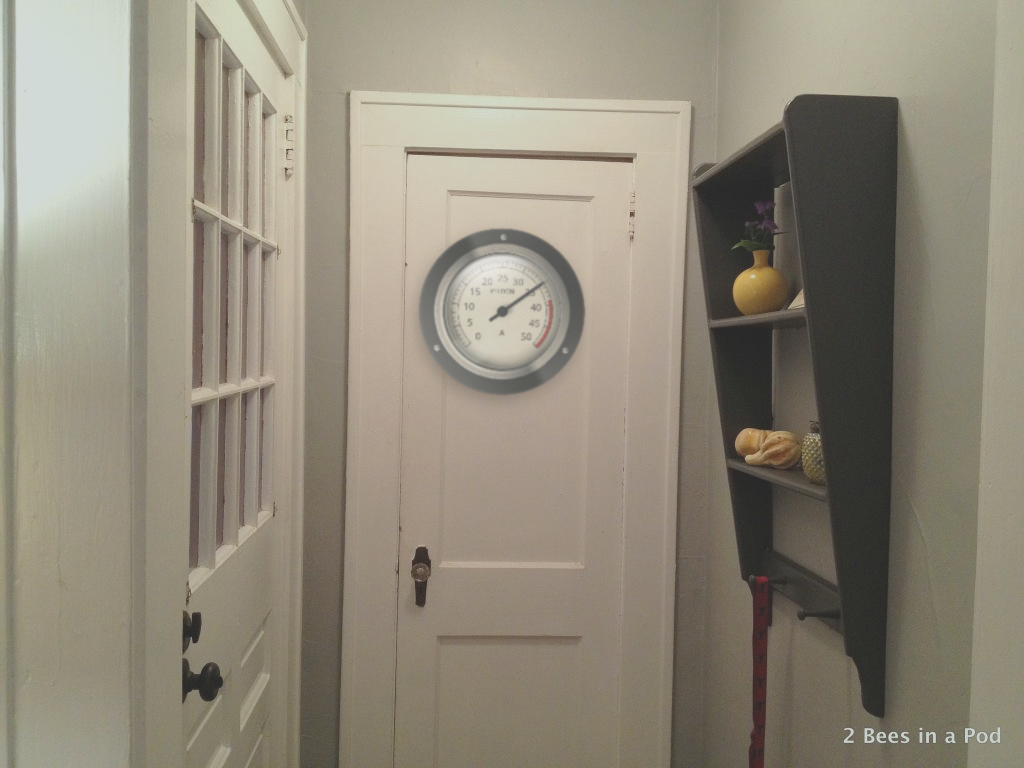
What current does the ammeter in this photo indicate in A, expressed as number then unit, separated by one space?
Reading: 35 A
